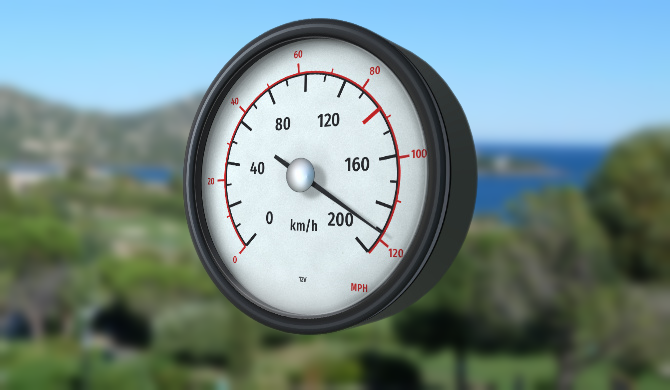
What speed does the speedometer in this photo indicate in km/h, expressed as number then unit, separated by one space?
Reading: 190 km/h
